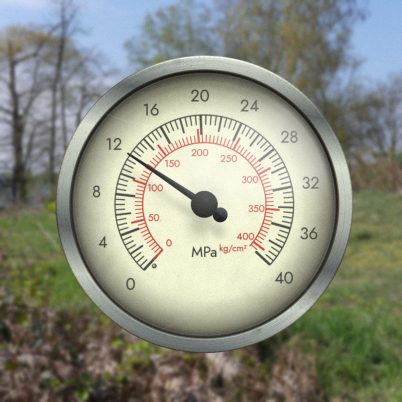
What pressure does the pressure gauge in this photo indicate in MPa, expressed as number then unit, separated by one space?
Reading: 12 MPa
